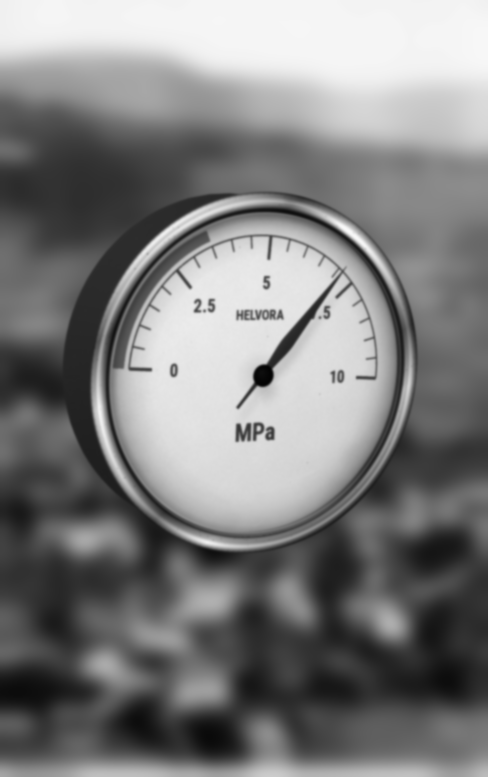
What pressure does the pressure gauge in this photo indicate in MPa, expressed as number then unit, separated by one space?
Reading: 7 MPa
